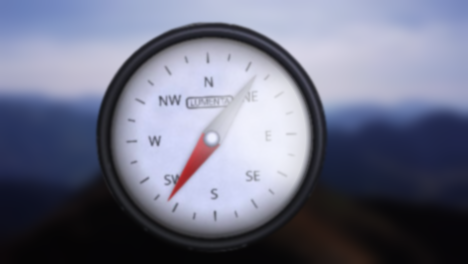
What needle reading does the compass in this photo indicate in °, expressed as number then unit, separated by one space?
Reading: 217.5 °
